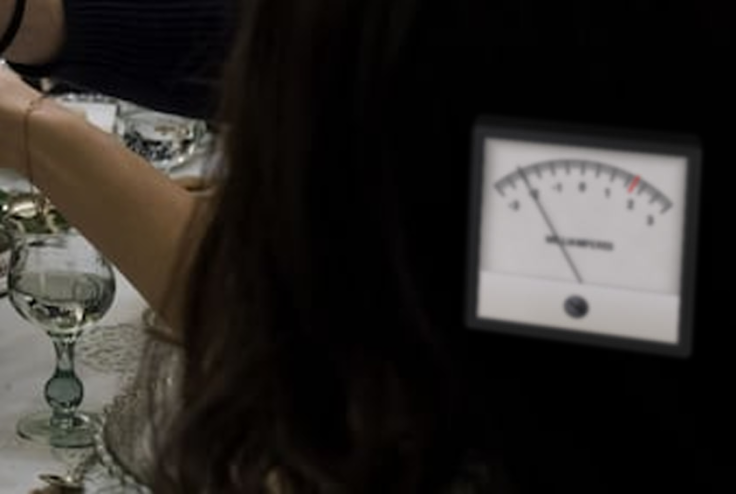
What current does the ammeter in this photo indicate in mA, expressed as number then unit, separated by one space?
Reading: -2 mA
